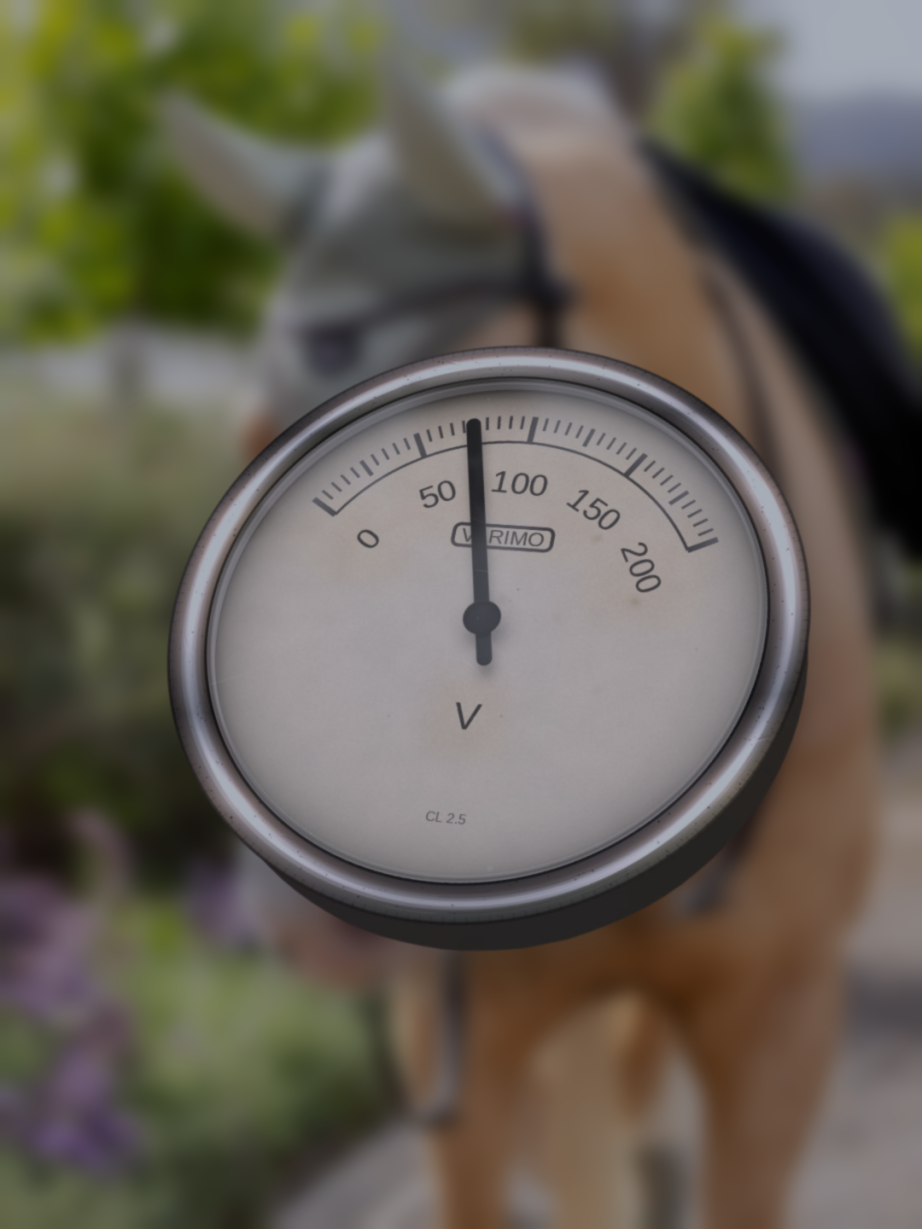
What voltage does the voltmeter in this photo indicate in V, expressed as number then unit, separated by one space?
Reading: 75 V
